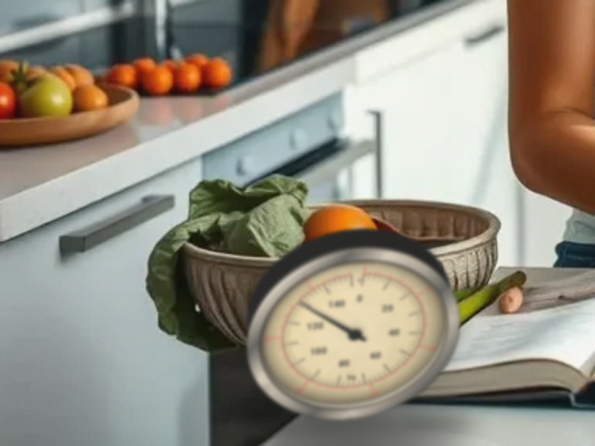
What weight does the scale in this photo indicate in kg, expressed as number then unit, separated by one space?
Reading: 130 kg
